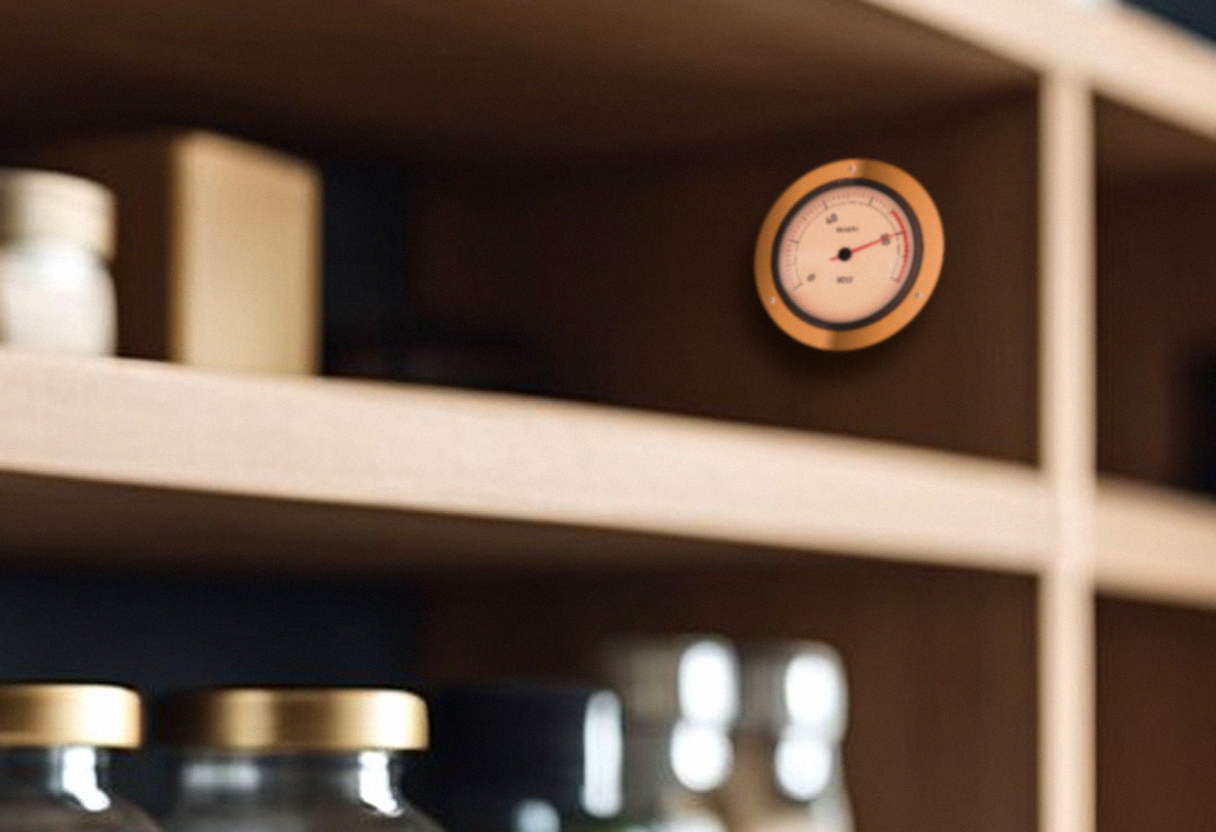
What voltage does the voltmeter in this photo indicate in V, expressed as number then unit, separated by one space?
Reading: 80 V
